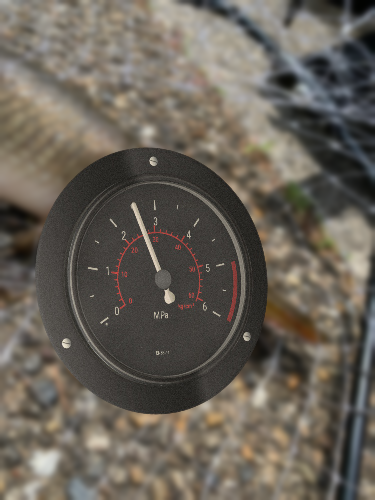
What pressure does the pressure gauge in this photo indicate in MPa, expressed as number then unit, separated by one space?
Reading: 2.5 MPa
